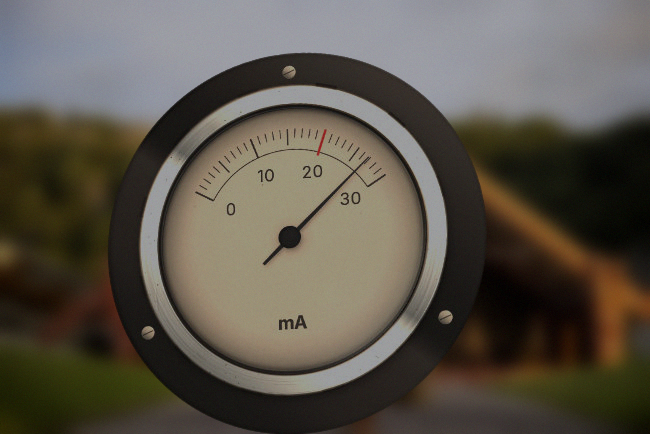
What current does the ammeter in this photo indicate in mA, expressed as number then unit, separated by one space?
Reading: 27 mA
